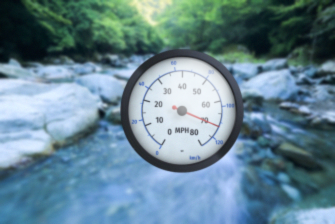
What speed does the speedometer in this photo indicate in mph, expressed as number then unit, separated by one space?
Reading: 70 mph
